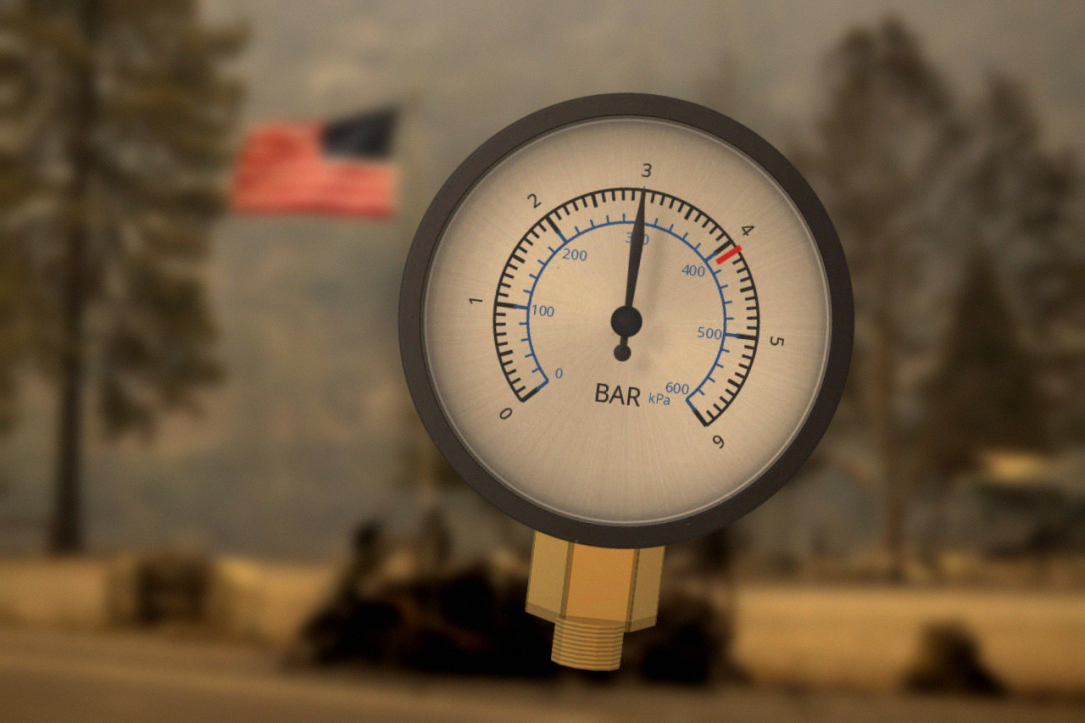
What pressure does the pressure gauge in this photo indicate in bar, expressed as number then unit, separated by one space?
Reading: 3 bar
